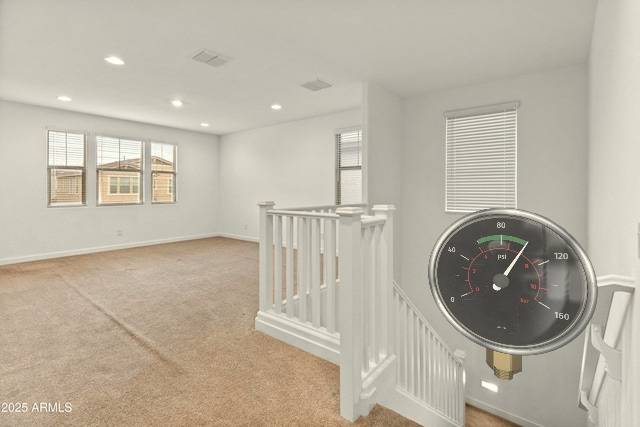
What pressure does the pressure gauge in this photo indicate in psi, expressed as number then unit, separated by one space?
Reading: 100 psi
